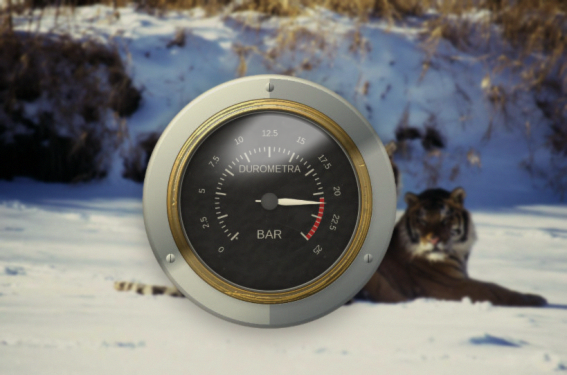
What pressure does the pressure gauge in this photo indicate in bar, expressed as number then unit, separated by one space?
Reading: 21 bar
